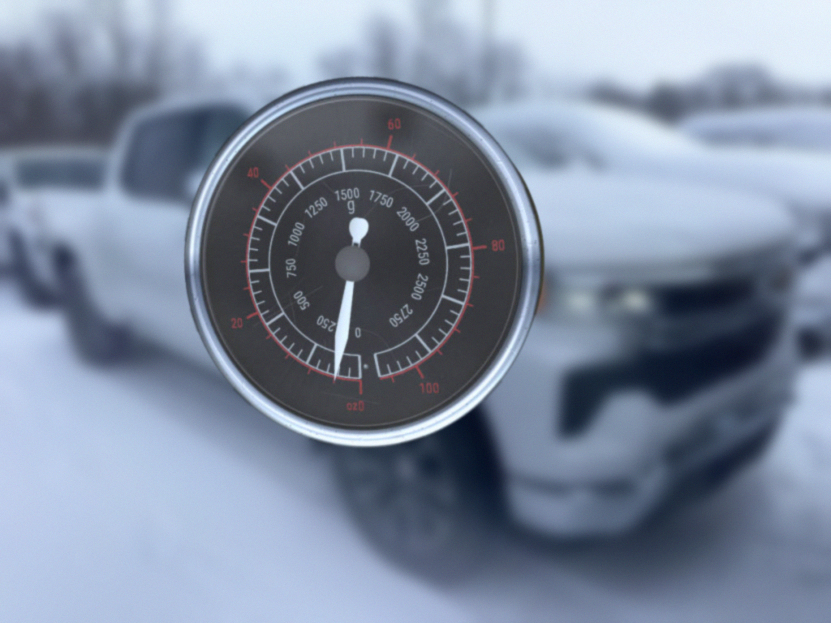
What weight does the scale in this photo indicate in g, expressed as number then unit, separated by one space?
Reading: 100 g
